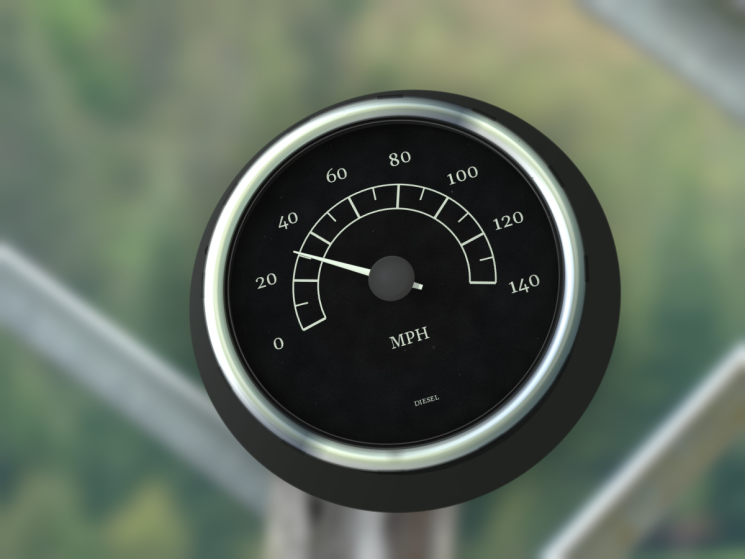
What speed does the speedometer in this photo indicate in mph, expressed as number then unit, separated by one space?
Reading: 30 mph
